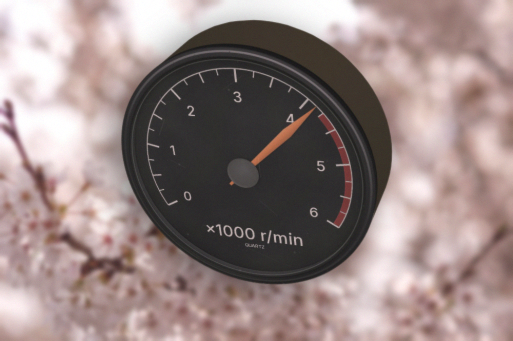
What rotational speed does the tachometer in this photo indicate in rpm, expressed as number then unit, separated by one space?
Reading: 4125 rpm
